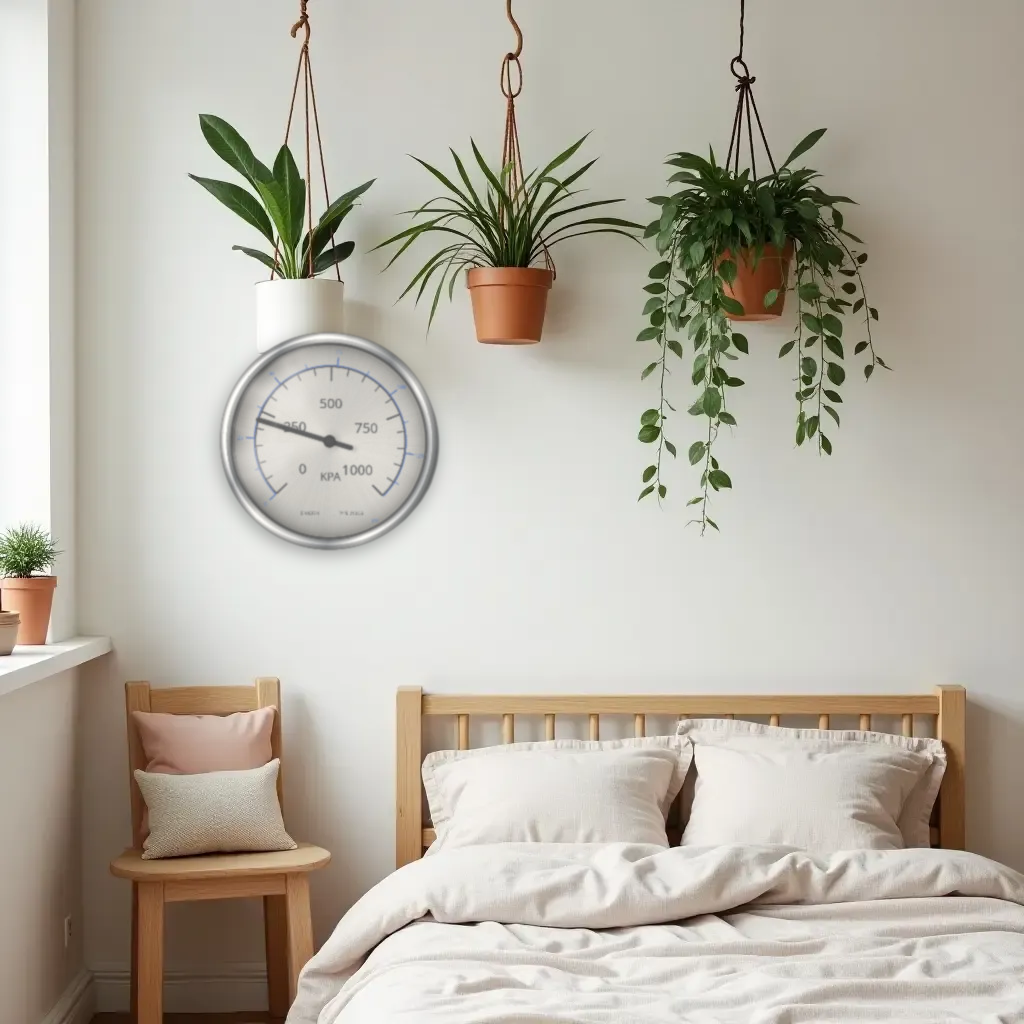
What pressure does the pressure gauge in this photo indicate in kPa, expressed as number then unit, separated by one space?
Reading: 225 kPa
